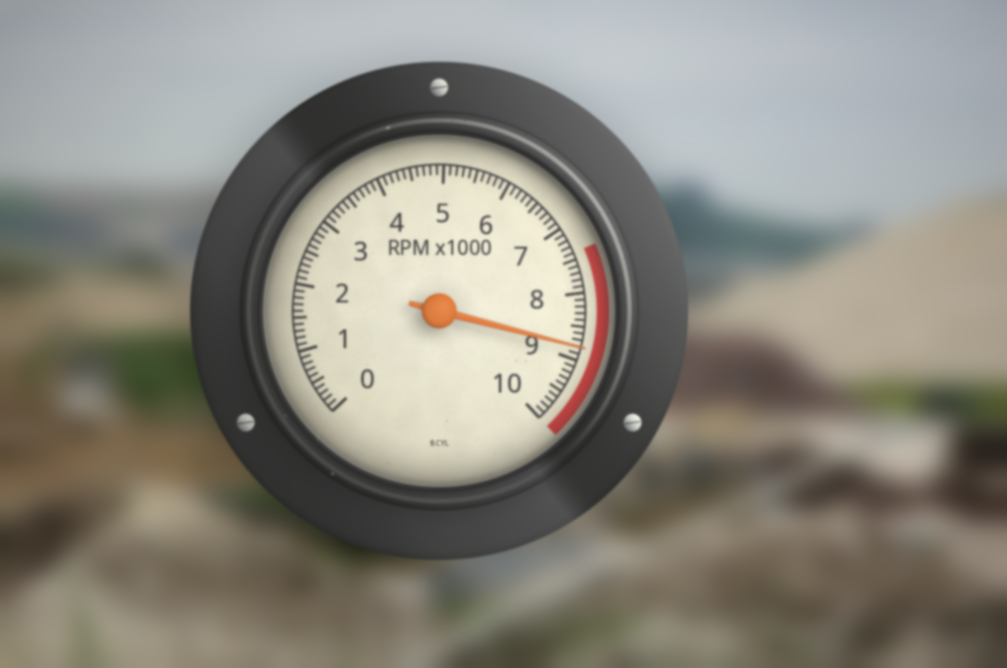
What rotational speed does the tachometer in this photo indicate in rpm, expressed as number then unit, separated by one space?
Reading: 8800 rpm
